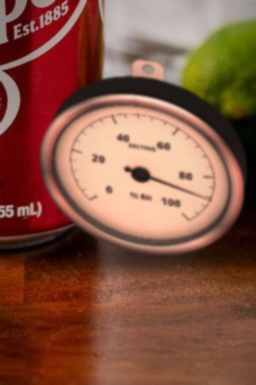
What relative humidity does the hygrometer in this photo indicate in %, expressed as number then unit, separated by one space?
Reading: 88 %
